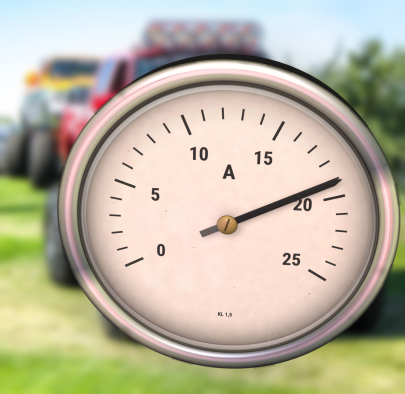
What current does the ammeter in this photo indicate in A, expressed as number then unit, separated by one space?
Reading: 19 A
